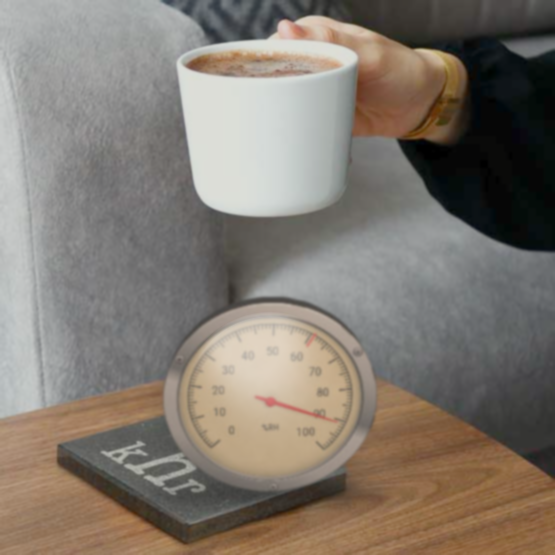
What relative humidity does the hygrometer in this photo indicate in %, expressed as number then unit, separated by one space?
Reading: 90 %
